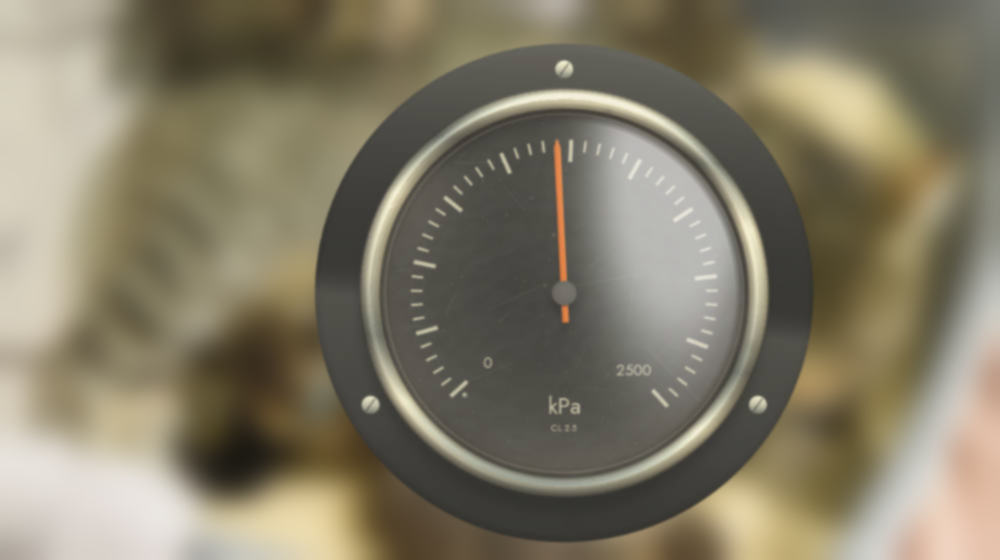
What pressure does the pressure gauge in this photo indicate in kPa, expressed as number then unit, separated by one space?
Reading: 1200 kPa
